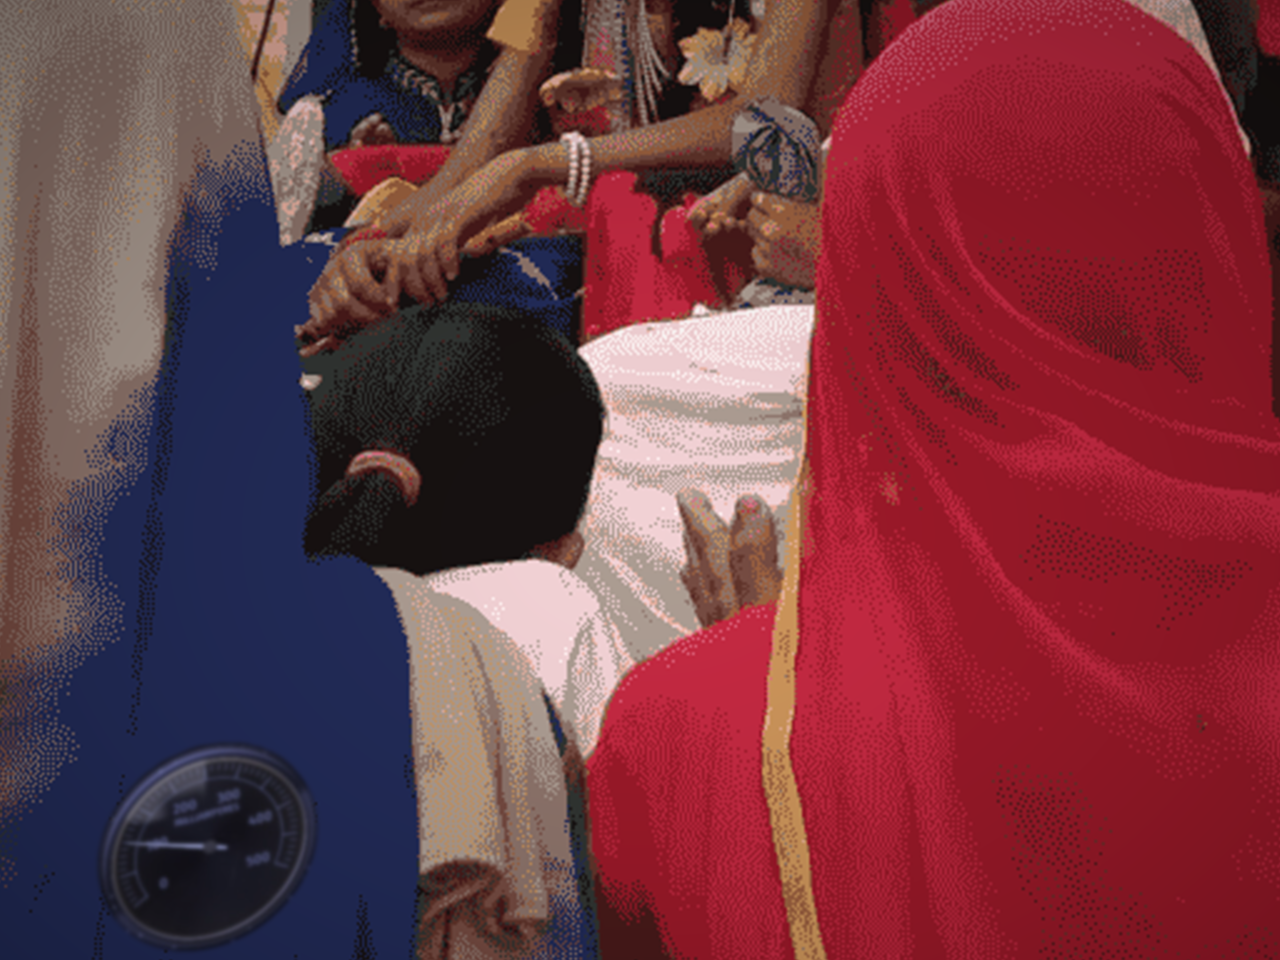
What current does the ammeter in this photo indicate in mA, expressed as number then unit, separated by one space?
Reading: 100 mA
